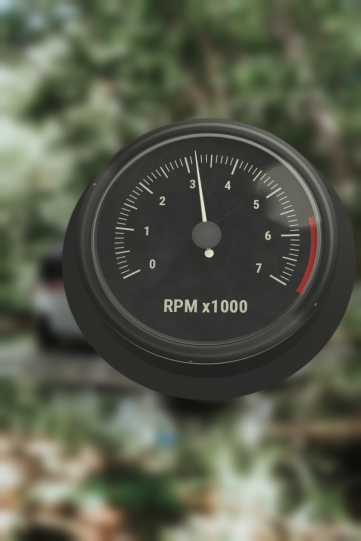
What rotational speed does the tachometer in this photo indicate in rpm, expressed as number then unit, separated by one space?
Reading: 3200 rpm
